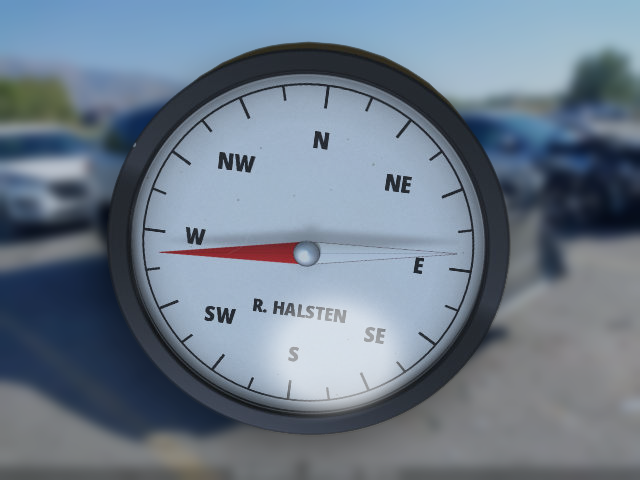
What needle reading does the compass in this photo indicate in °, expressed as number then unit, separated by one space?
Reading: 262.5 °
